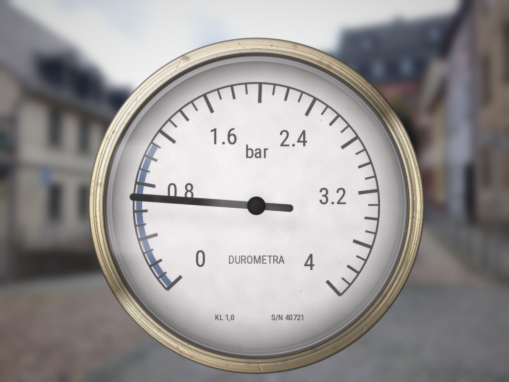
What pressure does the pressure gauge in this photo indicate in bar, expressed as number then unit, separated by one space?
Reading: 0.7 bar
